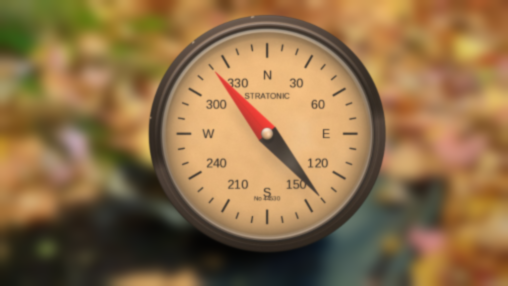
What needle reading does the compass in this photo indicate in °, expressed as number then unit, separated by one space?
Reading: 320 °
